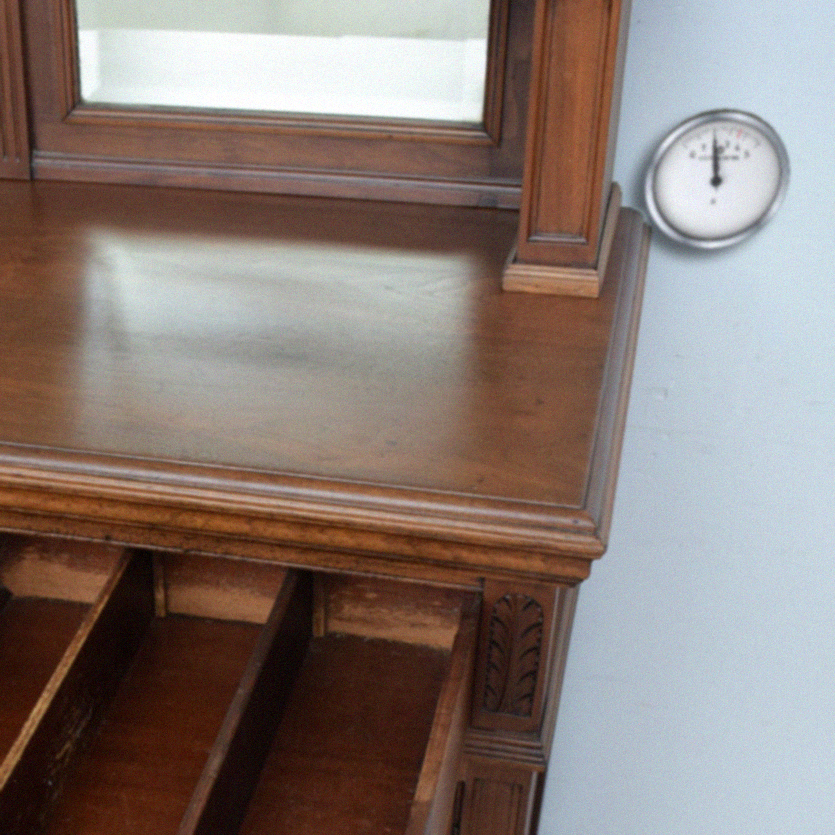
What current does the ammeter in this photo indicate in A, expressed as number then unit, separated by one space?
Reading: 2 A
